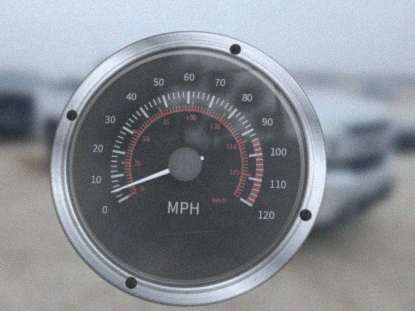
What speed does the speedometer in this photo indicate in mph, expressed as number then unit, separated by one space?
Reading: 4 mph
